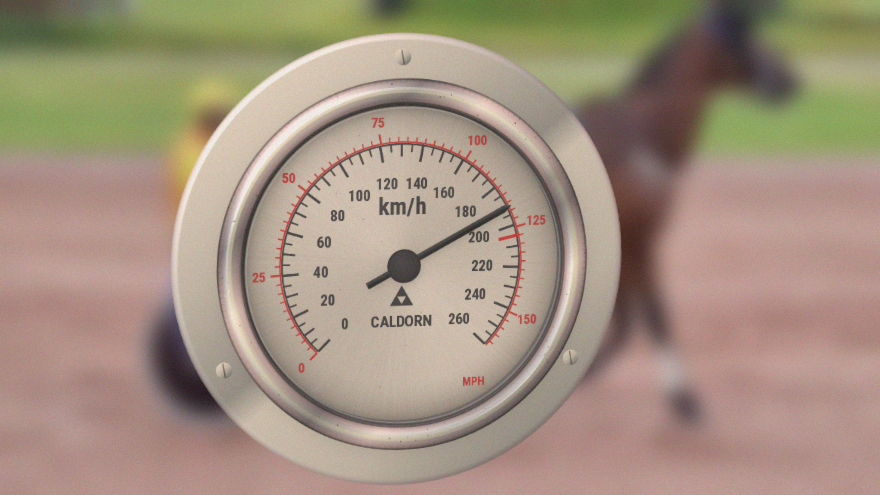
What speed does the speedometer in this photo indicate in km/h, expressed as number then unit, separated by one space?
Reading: 190 km/h
